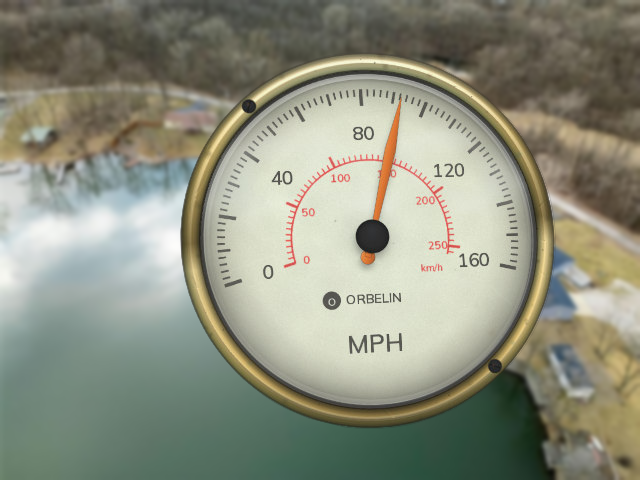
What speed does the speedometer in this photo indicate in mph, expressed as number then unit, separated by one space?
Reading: 92 mph
